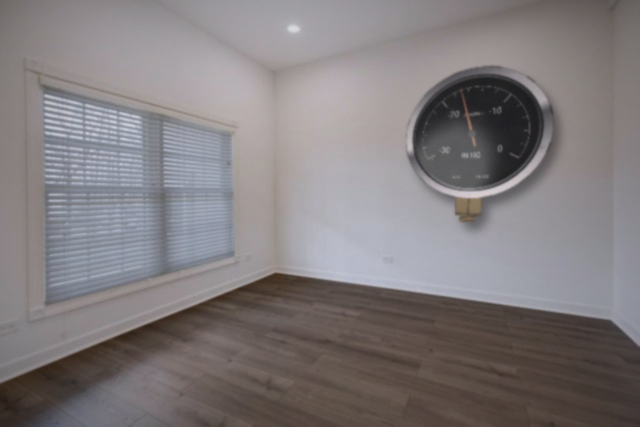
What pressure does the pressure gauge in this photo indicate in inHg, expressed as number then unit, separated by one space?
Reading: -17 inHg
